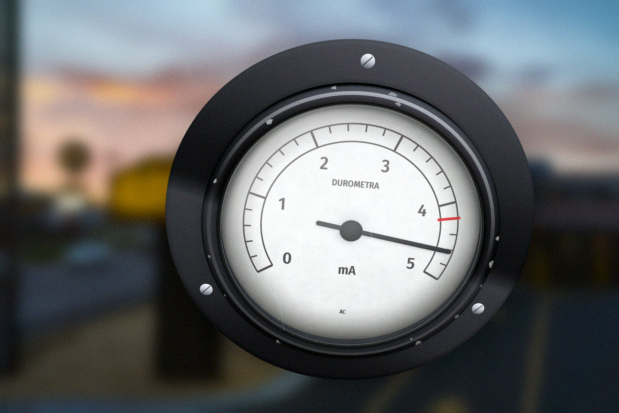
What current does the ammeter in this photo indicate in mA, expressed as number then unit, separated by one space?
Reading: 4.6 mA
